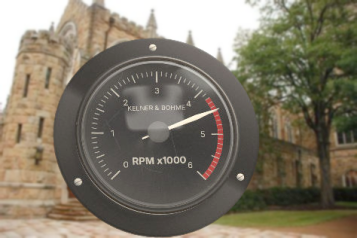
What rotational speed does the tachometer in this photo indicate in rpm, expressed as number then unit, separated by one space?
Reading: 4500 rpm
